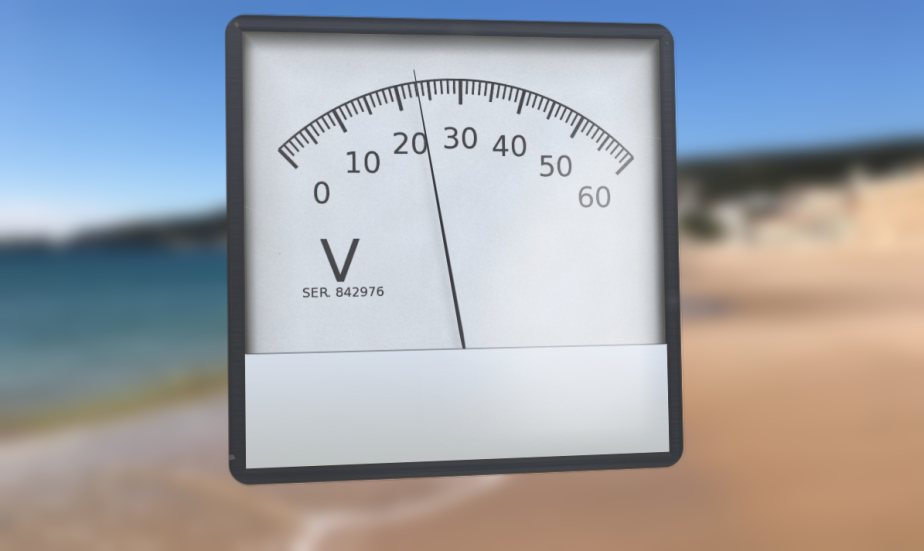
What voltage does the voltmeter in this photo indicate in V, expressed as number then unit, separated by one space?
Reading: 23 V
